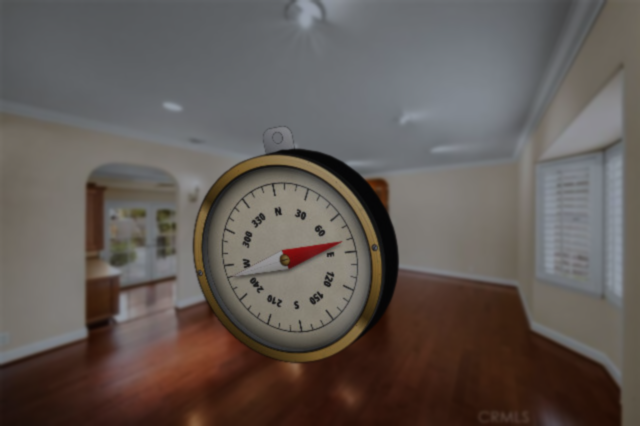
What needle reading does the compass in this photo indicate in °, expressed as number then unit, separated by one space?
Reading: 80 °
